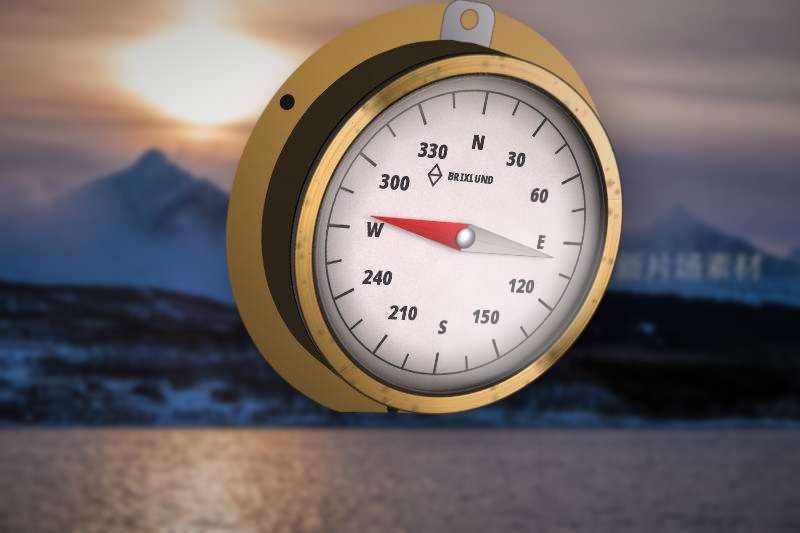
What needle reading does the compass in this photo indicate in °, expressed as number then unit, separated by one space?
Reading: 277.5 °
